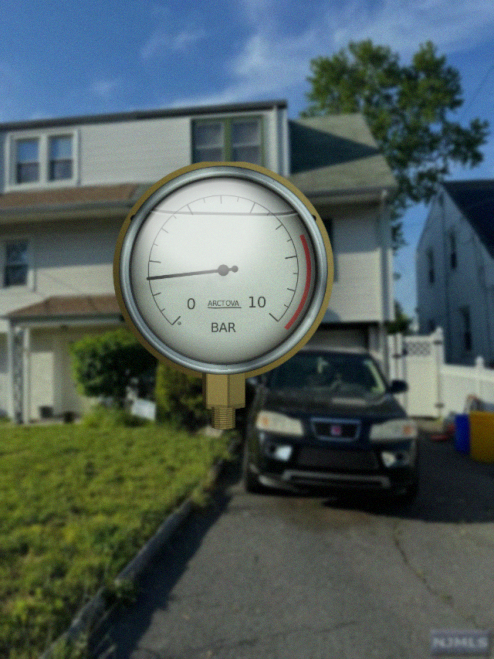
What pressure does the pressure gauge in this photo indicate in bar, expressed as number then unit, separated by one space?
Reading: 1.5 bar
